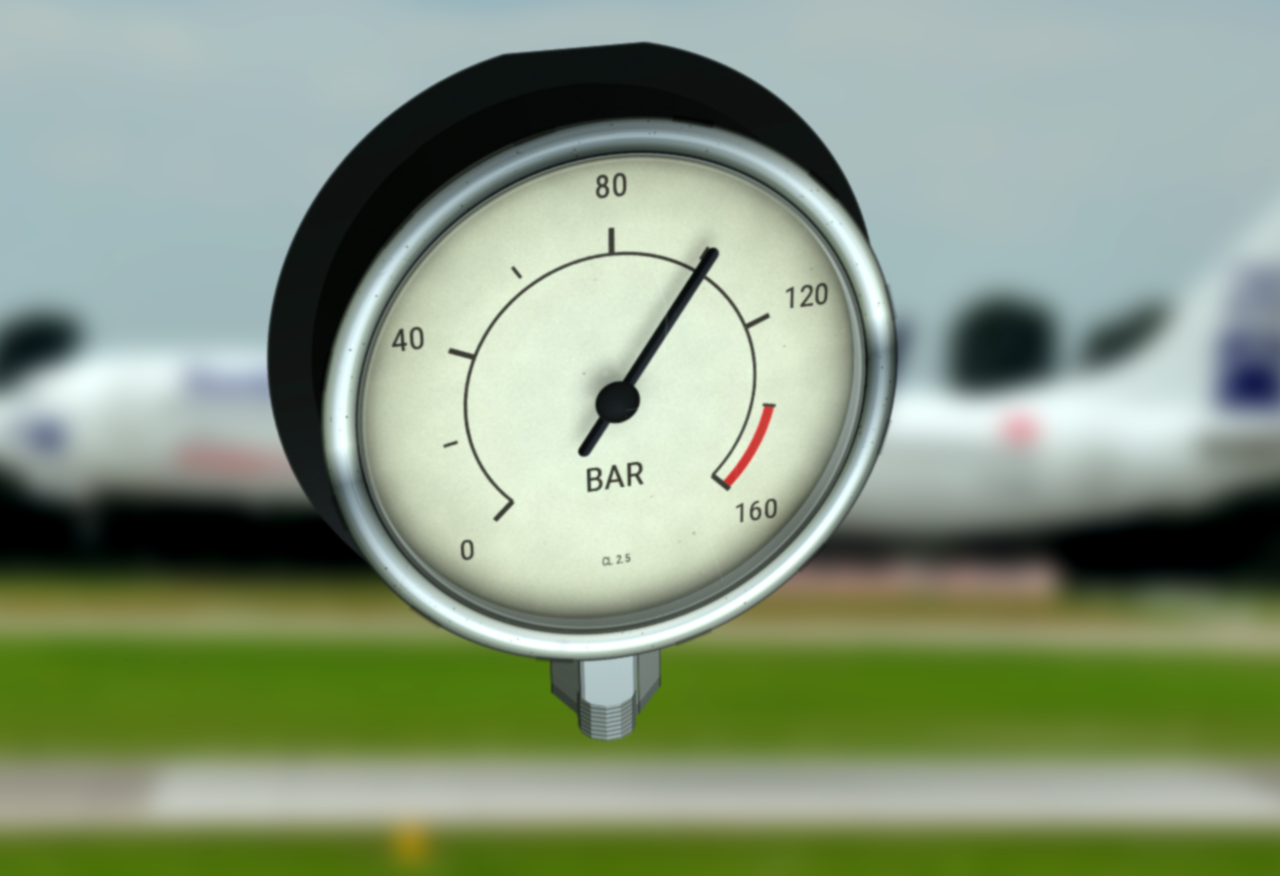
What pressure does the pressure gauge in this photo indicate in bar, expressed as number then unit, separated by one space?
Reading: 100 bar
